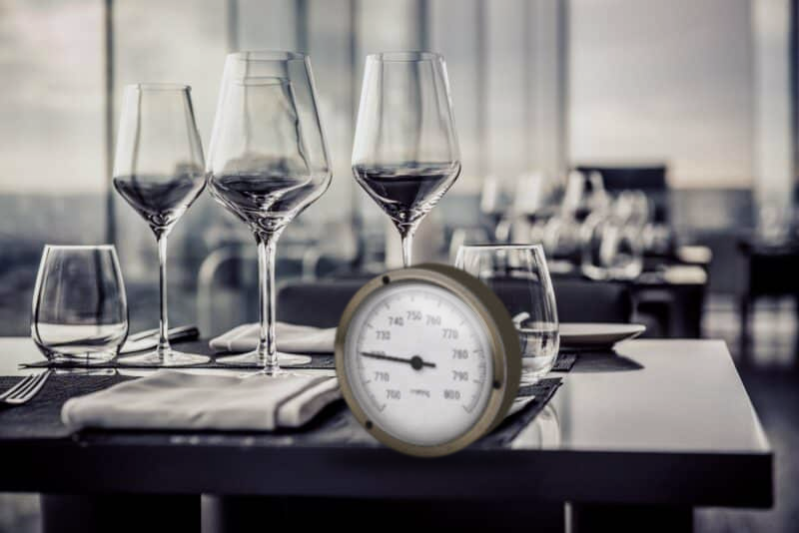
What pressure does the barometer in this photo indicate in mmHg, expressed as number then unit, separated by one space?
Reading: 720 mmHg
